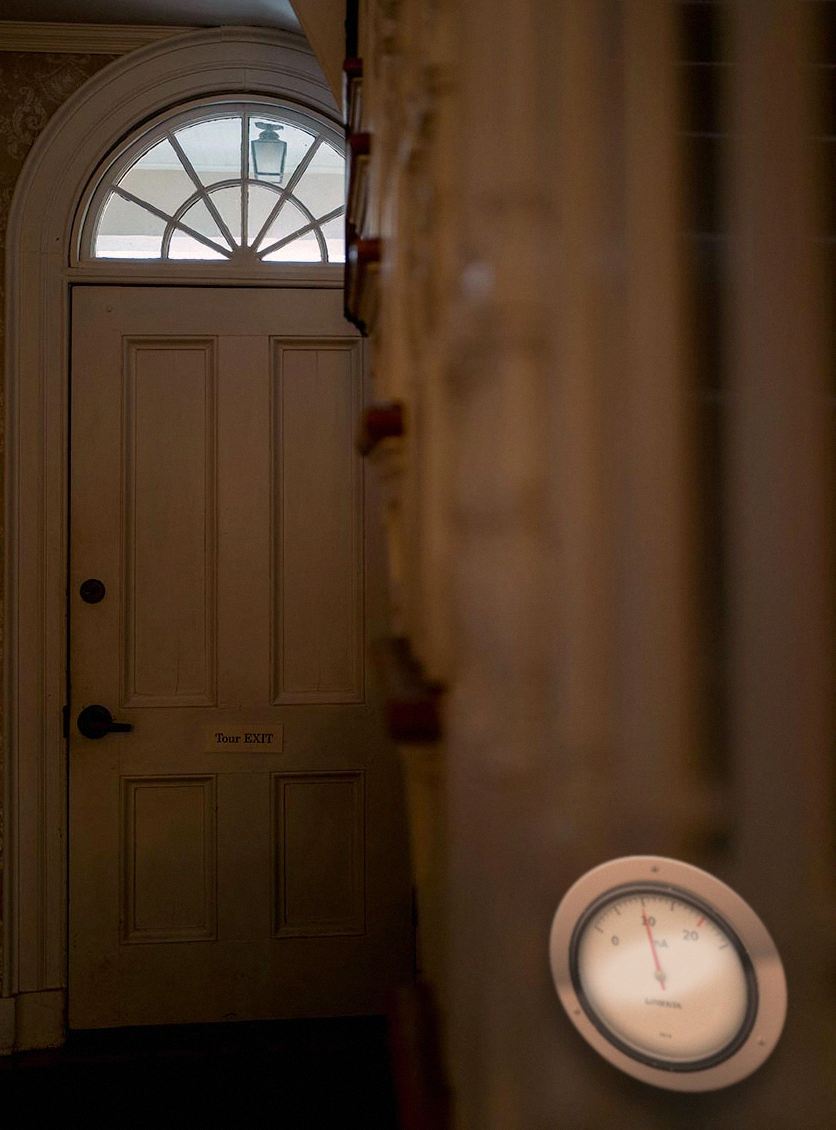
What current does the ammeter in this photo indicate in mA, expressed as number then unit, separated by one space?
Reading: 10 mA
